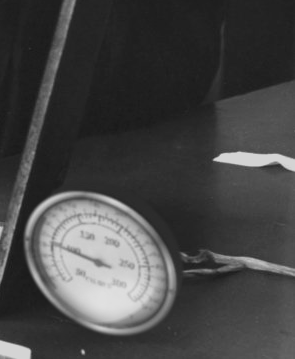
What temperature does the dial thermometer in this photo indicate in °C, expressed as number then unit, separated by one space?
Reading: 100 °C
